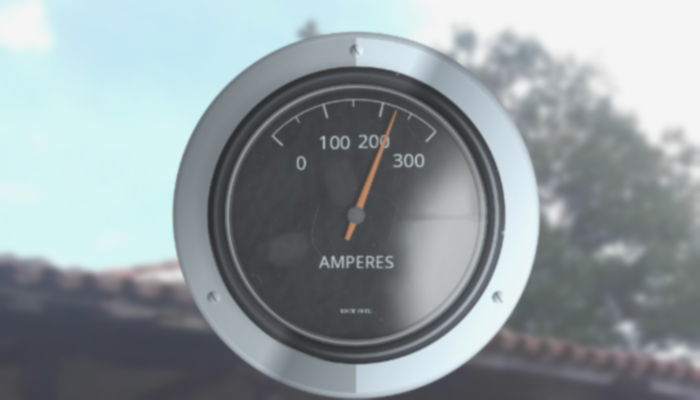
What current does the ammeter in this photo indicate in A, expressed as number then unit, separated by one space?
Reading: 225 A
